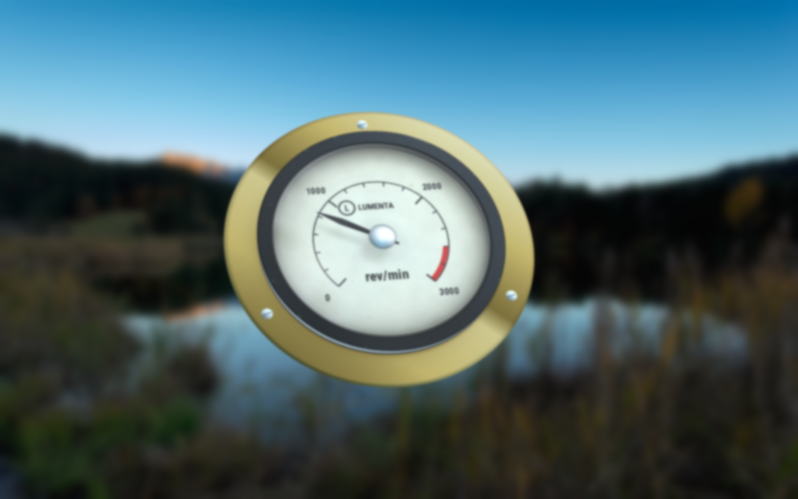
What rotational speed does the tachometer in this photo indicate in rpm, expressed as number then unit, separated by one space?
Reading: 800 rpm
